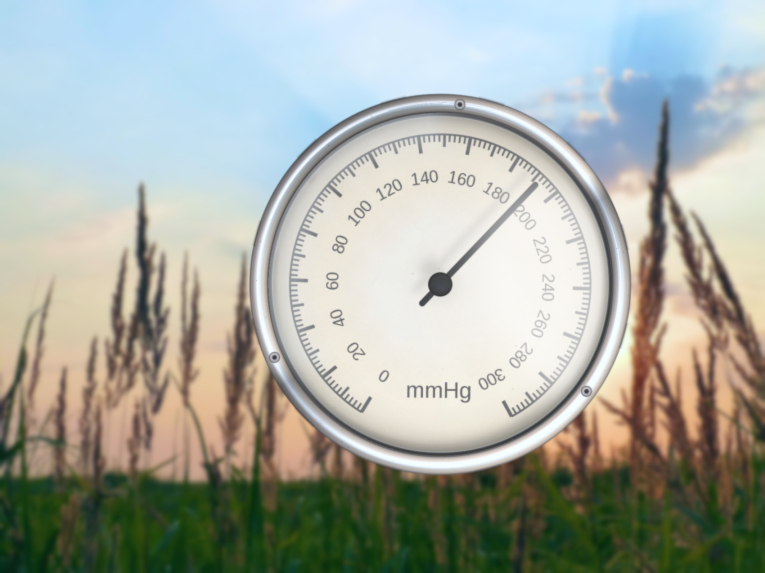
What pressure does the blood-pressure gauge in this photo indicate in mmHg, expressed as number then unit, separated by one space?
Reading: 192 mmHg
